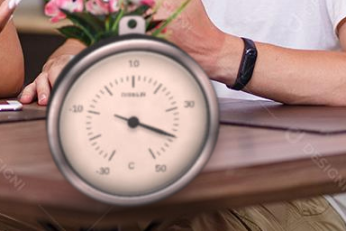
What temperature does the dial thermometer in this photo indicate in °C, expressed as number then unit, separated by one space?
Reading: 40 °C
